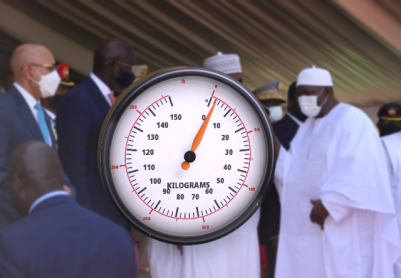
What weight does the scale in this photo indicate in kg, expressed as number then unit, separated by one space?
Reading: 2 kg
